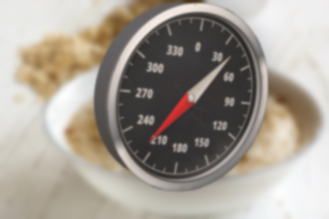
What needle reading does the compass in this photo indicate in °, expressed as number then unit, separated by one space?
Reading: 220 °
